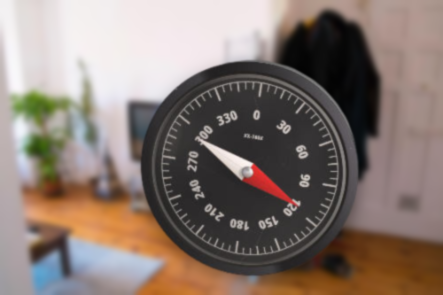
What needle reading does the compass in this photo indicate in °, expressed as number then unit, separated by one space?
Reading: 115 °
